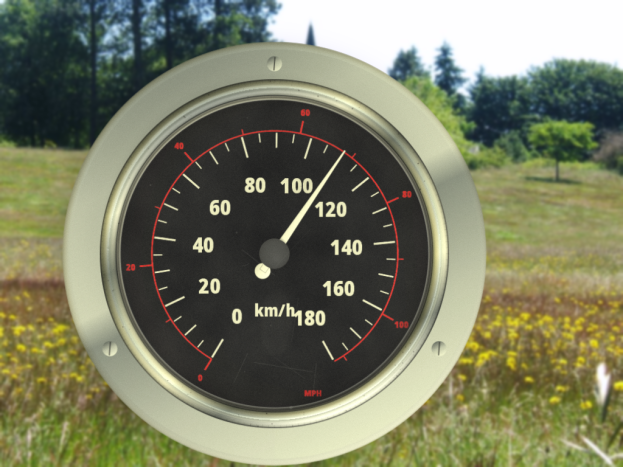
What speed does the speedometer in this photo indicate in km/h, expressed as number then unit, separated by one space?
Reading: 110 km/h
